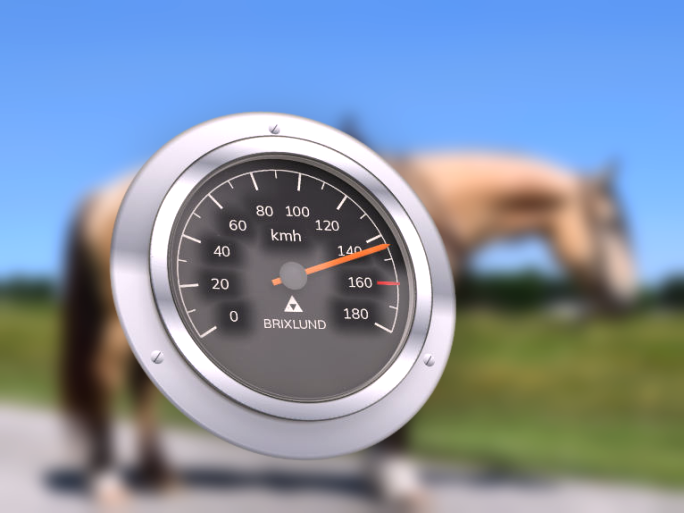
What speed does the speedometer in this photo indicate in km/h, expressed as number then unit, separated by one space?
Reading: 145 km/h
